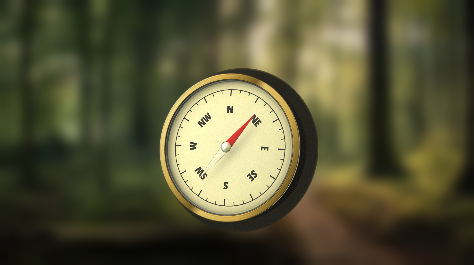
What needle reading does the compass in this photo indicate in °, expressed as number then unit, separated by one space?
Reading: 40 °
